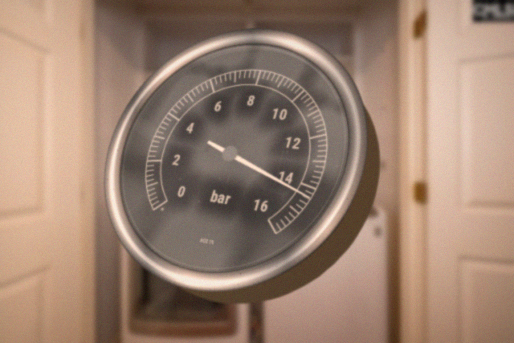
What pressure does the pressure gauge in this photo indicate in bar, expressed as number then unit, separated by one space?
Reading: 14.4 bar
